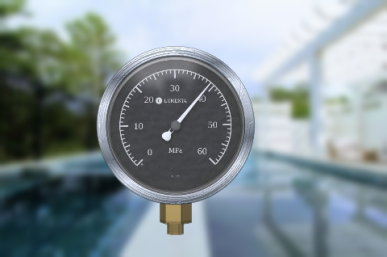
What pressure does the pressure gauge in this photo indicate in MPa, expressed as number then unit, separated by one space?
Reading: 39 MPa
